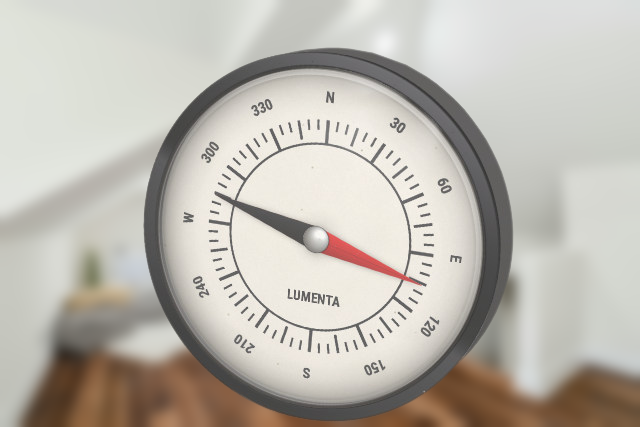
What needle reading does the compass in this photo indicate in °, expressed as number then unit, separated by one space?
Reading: 105 °
